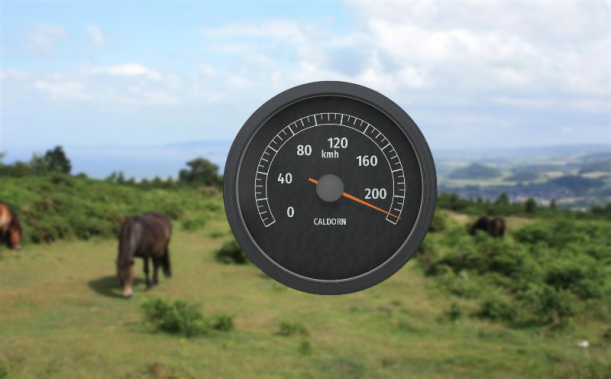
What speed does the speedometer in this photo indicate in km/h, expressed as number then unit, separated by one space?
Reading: 215 km/h
